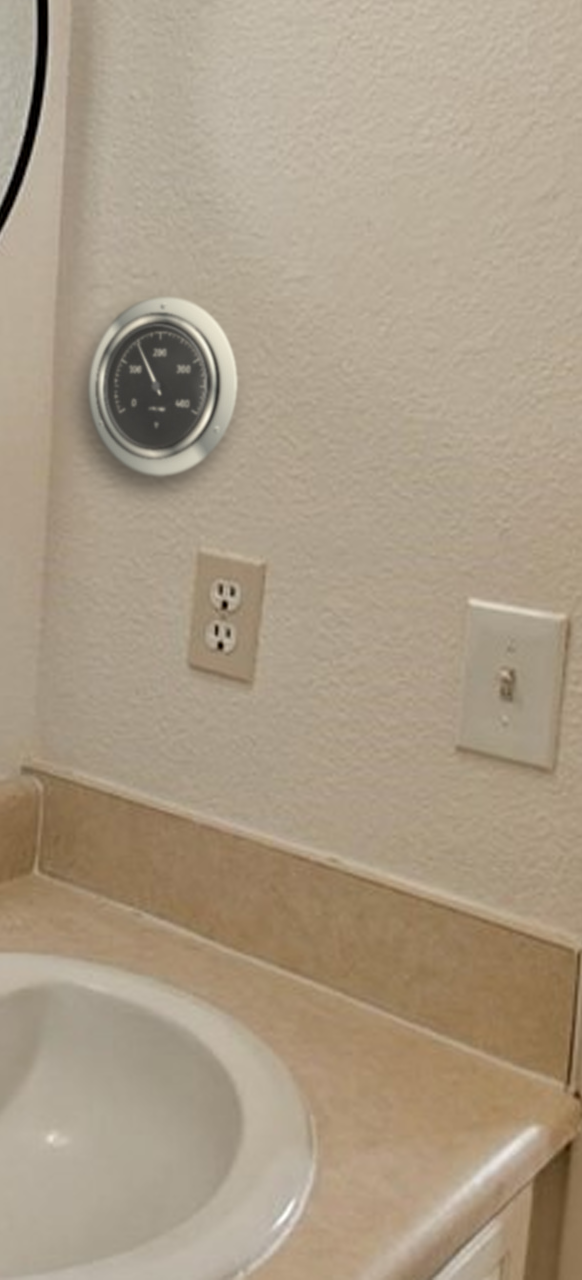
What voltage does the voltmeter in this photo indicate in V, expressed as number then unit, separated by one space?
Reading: 150 V
